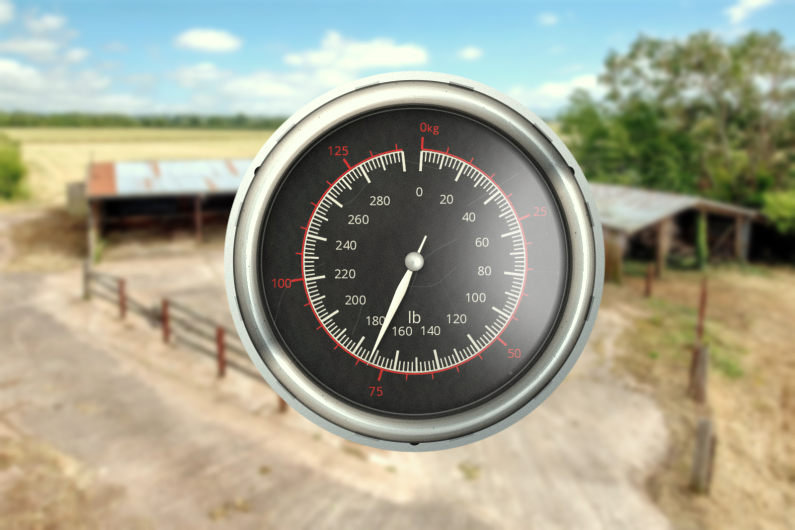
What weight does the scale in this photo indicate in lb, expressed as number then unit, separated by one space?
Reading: 172 lb
